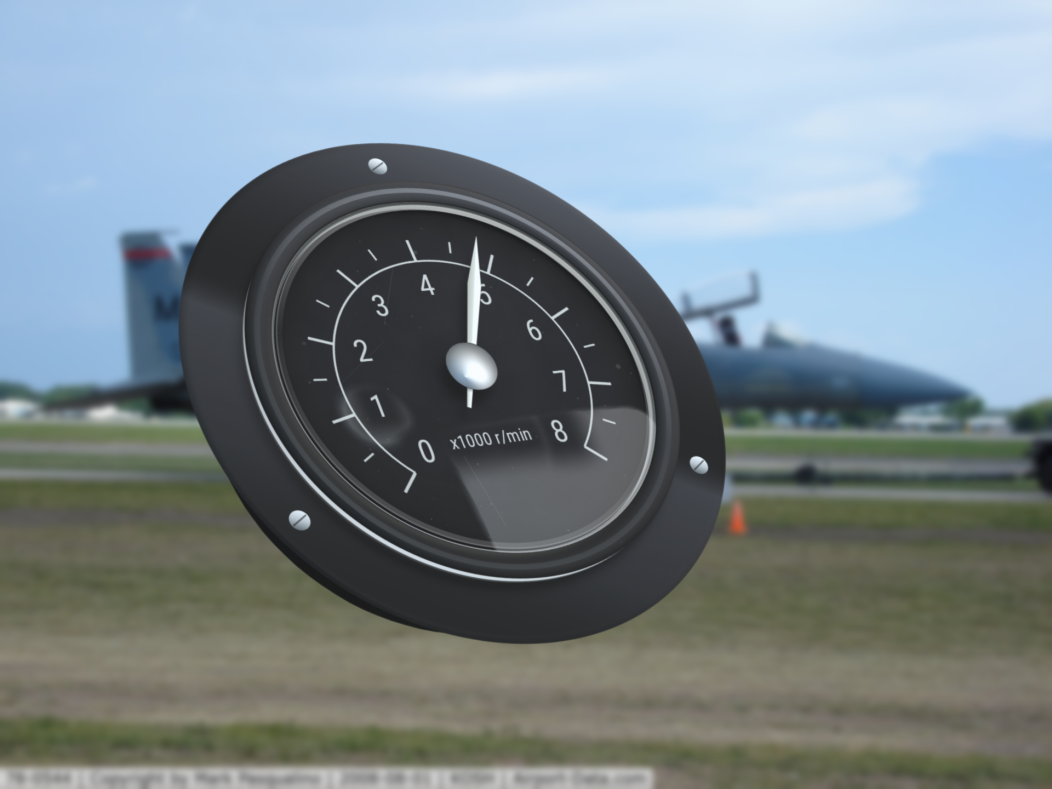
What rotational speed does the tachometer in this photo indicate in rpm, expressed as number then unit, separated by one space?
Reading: 4750 rpm
